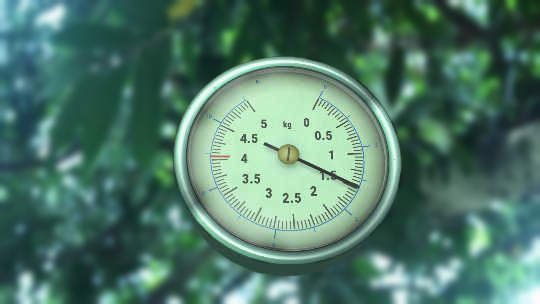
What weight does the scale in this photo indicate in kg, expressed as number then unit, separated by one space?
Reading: 1.5 kg
